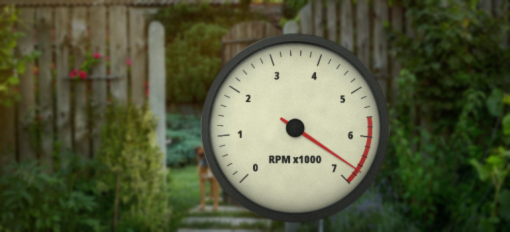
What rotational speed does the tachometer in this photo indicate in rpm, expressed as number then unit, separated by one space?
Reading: 6700 rpm
